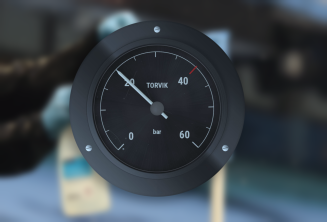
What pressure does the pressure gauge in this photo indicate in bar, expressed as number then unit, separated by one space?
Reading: 20 bar
